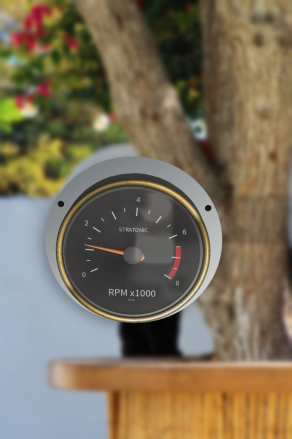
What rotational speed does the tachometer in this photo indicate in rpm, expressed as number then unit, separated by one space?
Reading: 1250 rpm
